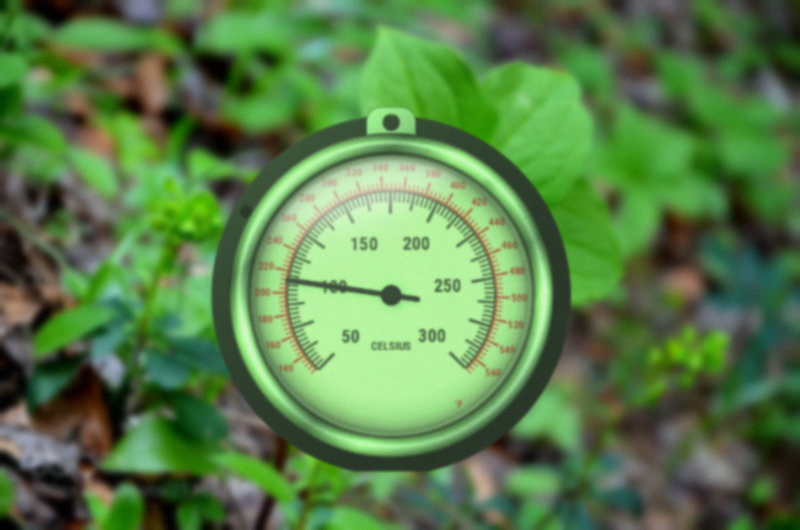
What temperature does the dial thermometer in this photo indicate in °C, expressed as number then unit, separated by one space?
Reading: 100 °C
